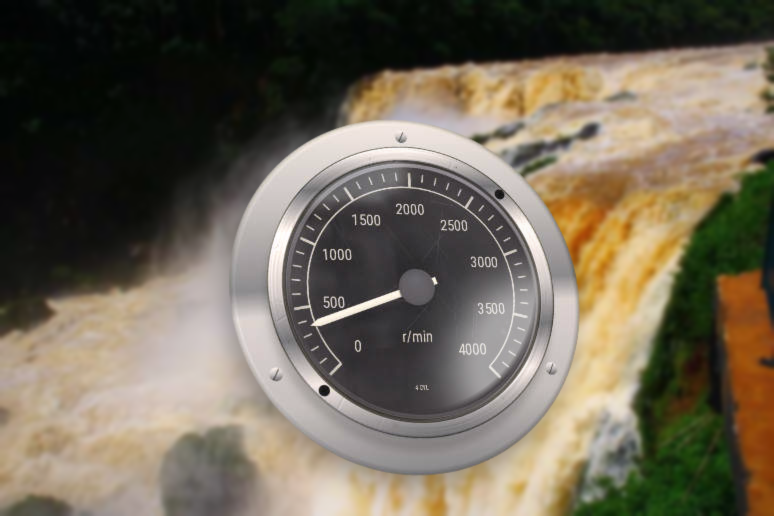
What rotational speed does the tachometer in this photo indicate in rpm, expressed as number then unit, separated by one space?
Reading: 350 rpm
